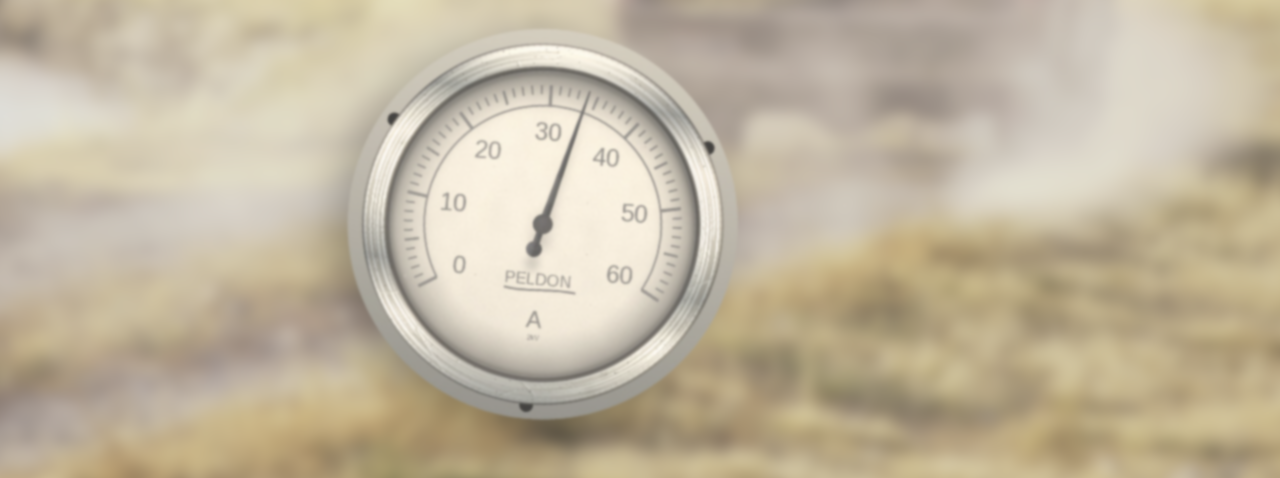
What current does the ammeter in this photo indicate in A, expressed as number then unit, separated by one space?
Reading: 34 A
